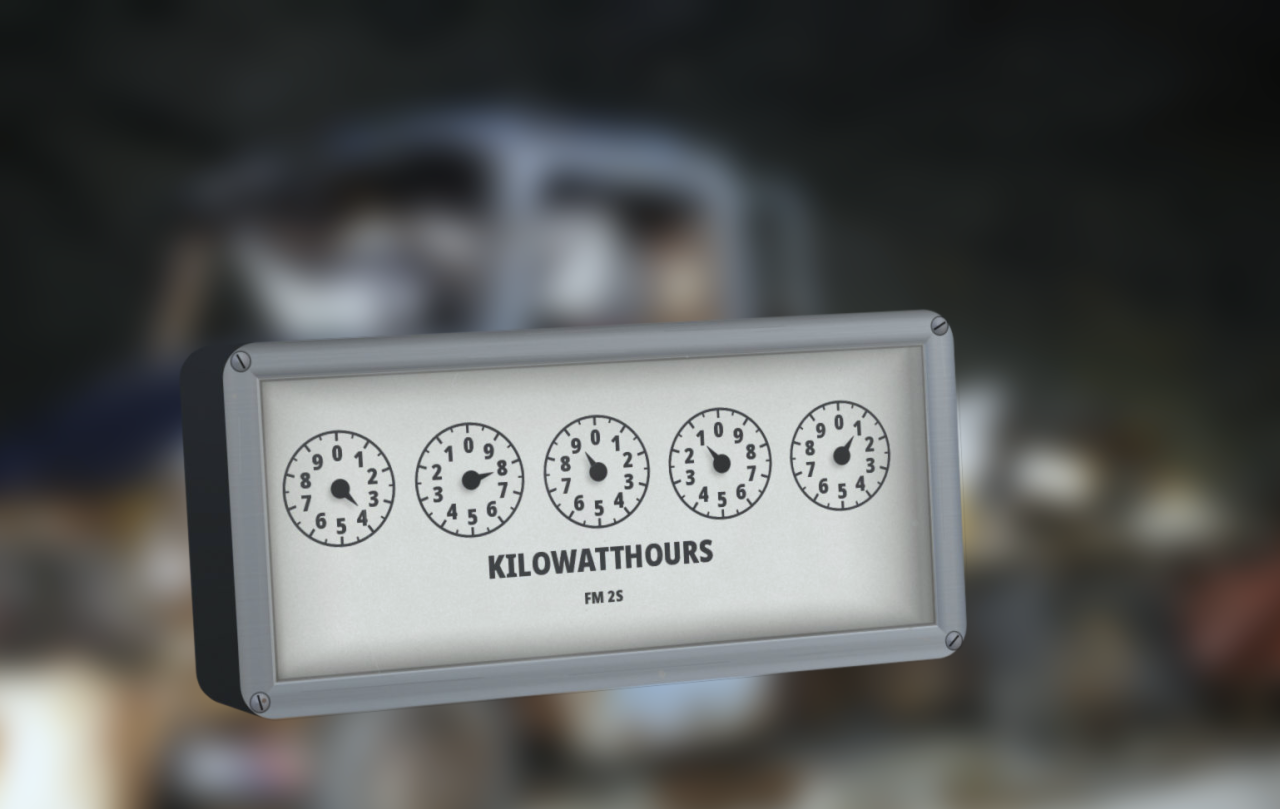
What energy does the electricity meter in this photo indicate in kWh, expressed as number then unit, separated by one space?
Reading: 37911 kWh
